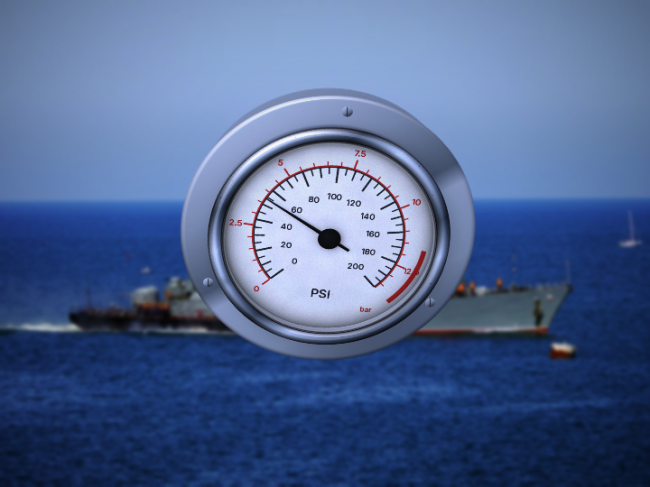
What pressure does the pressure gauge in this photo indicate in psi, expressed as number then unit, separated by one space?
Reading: 55 psi
